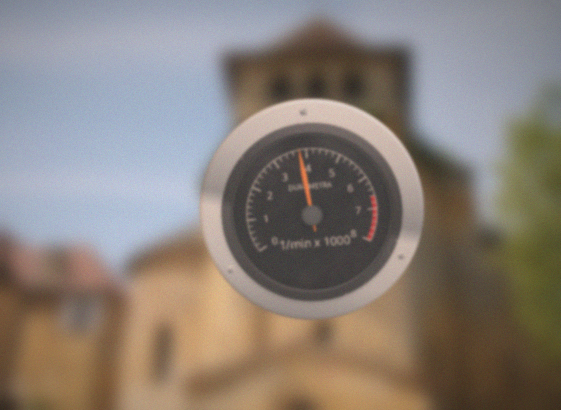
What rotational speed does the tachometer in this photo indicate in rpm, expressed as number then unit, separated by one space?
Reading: 3800 rpm
